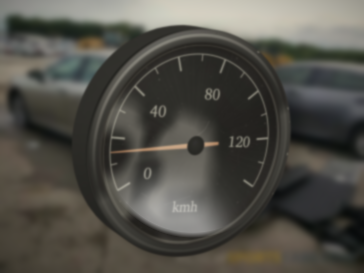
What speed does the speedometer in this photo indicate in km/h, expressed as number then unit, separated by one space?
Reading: 15 km/h
